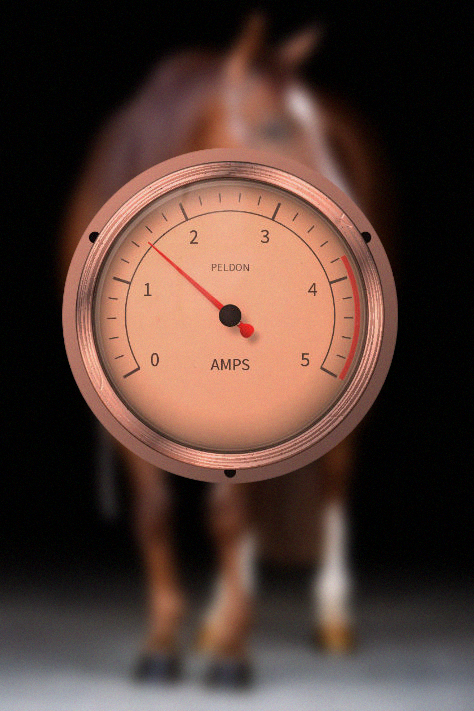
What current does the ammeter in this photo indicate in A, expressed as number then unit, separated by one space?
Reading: 1.5 A
